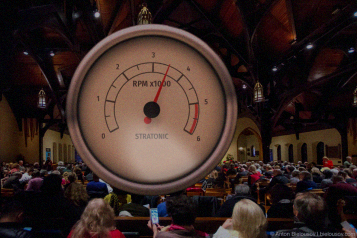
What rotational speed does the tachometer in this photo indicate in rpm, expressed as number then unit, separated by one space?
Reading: 3500 rpm
